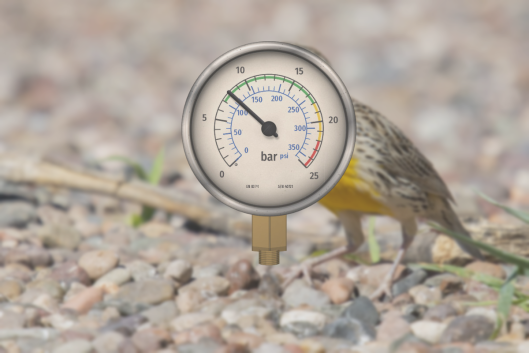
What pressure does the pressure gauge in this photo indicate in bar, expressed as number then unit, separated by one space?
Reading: 8 bar
